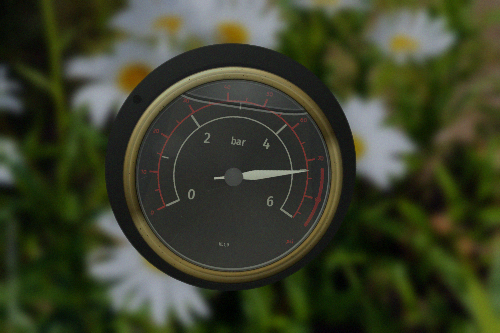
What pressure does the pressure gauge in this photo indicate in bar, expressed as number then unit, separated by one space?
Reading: 5 bar
